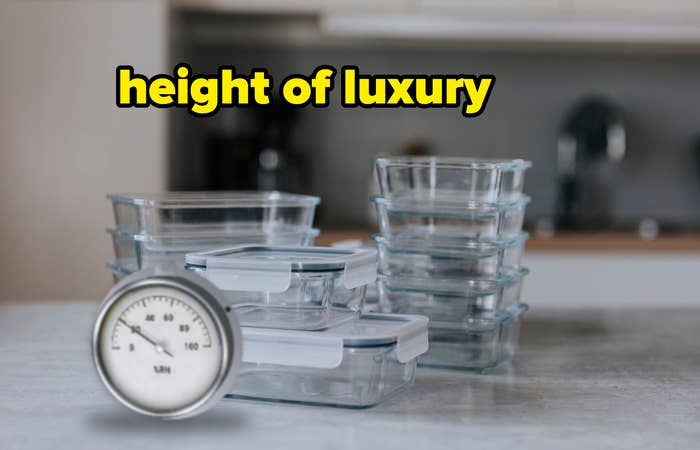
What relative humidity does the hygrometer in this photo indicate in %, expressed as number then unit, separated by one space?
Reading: 20 %
